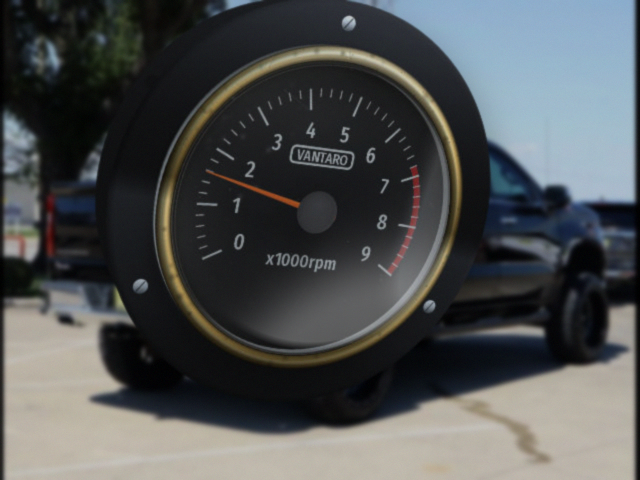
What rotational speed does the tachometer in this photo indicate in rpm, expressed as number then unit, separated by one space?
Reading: 1600 rpm
